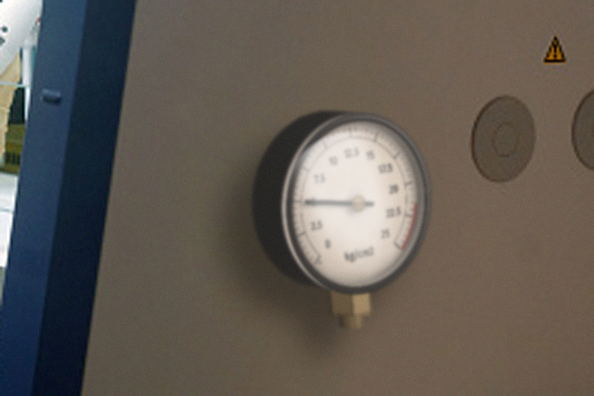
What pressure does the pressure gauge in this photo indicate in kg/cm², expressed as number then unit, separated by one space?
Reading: 5 kg/cm²
